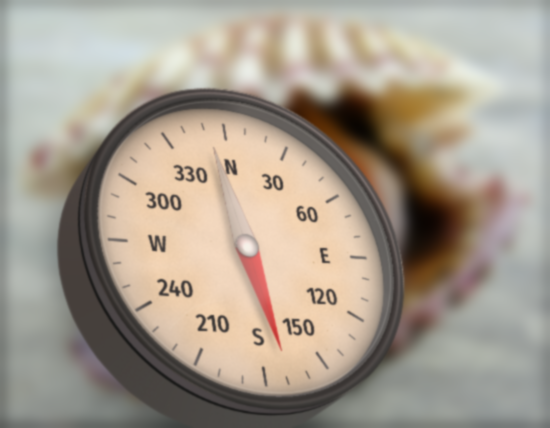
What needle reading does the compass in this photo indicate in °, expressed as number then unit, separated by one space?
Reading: 170 °
